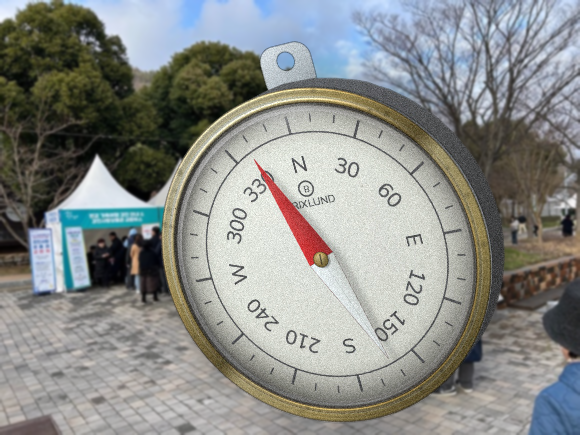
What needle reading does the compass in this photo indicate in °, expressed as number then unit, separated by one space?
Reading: 340 °
